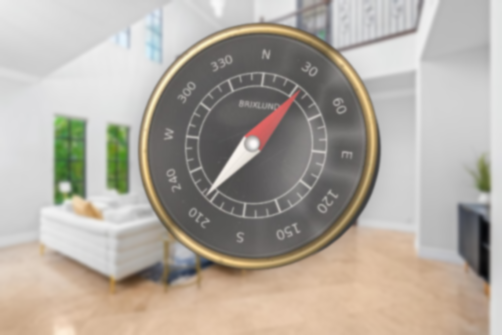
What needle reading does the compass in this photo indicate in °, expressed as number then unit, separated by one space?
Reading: 35 °
